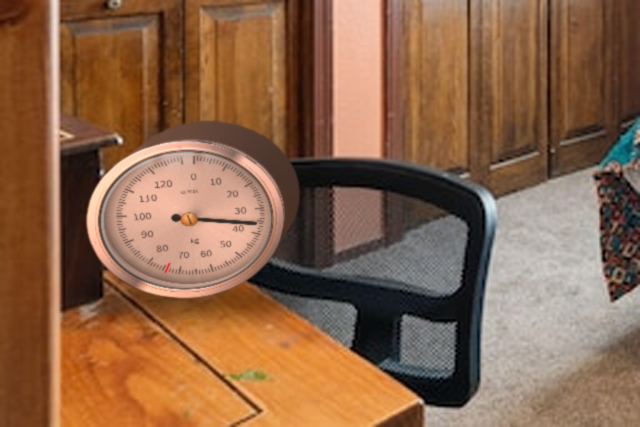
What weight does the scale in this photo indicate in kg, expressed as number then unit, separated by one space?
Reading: 35 kg
